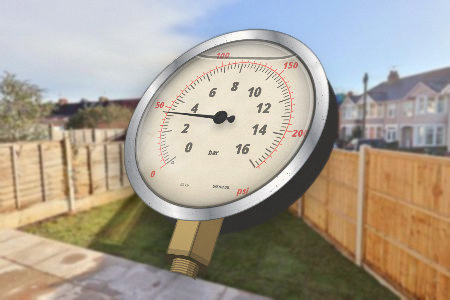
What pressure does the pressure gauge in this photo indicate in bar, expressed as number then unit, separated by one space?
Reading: 3 bar
